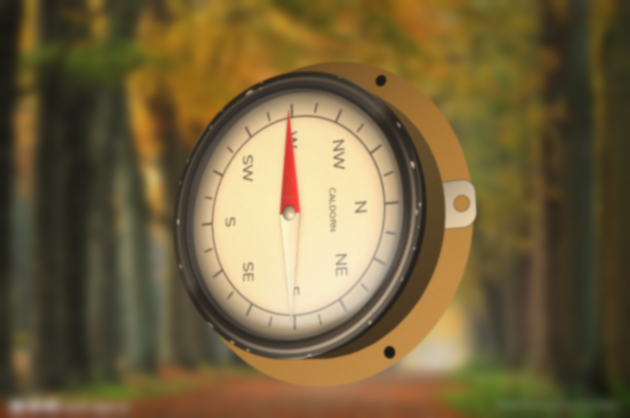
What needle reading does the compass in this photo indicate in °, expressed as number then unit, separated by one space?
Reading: 270 °
